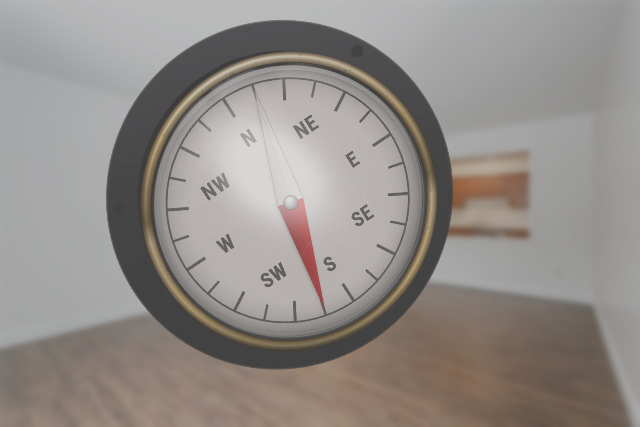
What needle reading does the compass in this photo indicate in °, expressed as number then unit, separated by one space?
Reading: 195 °
